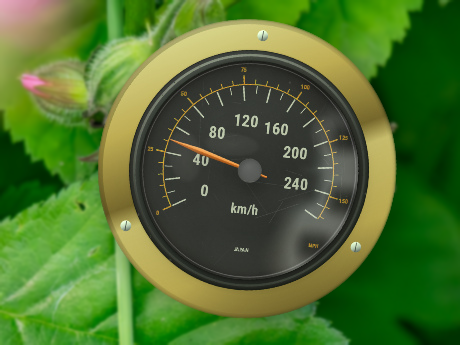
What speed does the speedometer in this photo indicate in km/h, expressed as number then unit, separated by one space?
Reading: 50 km/h
